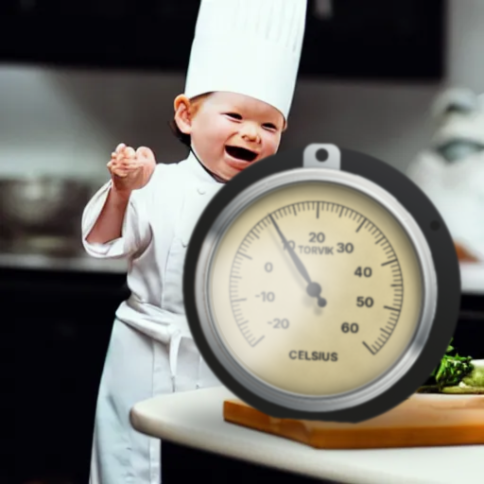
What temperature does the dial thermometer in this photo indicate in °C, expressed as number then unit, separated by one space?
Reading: 10 °C
